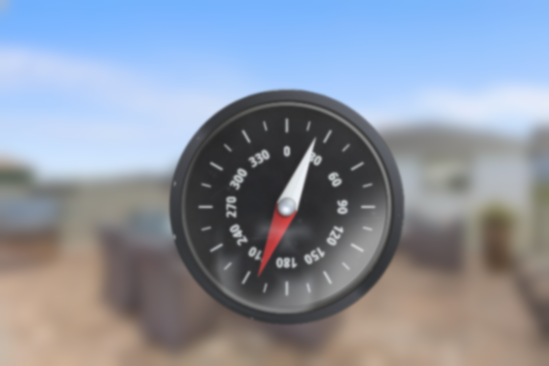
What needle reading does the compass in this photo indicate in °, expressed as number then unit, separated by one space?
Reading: 202.5 °
